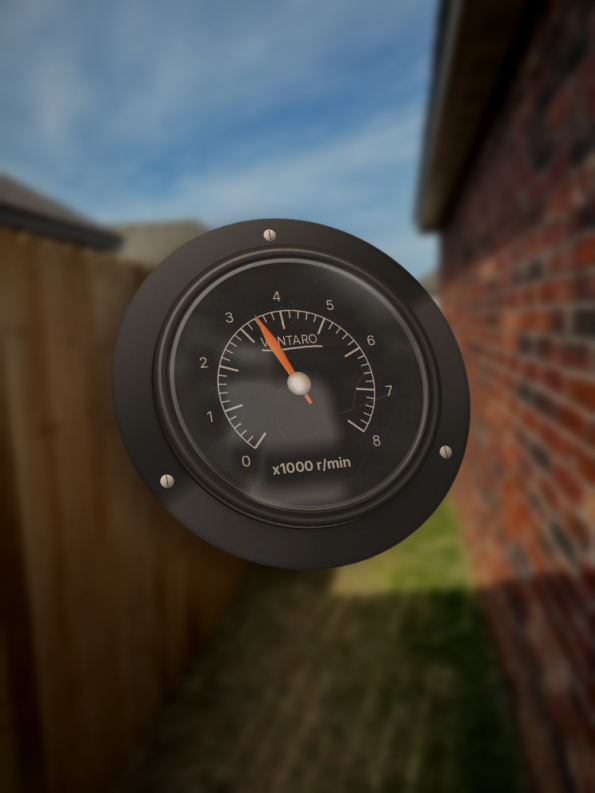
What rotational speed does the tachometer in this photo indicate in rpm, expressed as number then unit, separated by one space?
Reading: 3400 rpm
